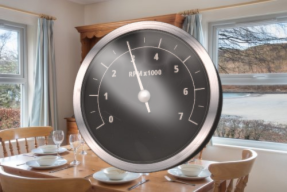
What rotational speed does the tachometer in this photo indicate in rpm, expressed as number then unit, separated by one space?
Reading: 3000 rpm
